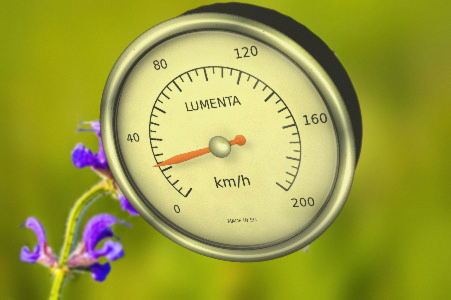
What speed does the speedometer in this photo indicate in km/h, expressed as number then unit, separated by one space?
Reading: 25 km/h
